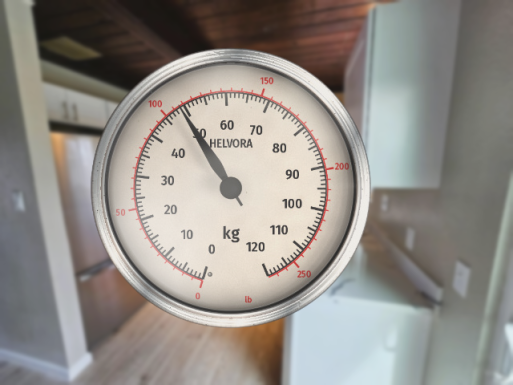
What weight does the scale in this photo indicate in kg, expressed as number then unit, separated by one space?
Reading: 49 kg
